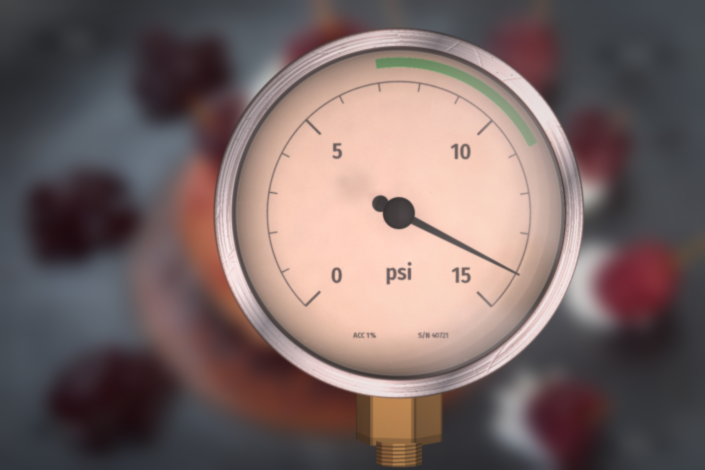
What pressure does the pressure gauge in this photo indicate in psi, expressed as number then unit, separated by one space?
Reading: 14 psi
